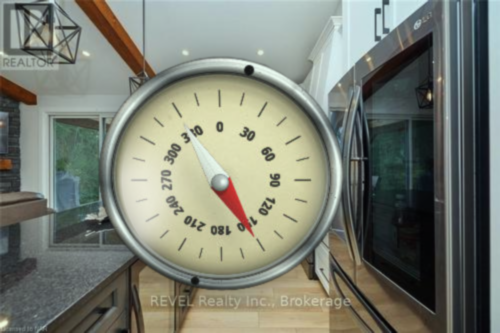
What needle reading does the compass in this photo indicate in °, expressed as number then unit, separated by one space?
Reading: 150 °
